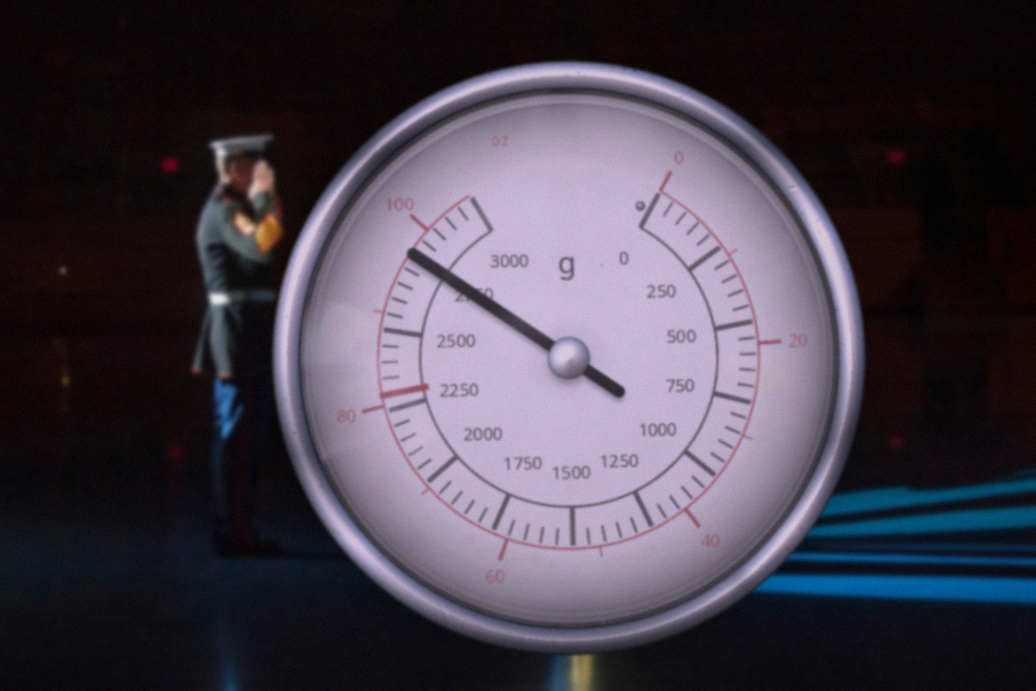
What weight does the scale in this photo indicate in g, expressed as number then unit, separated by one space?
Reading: 2750 g
